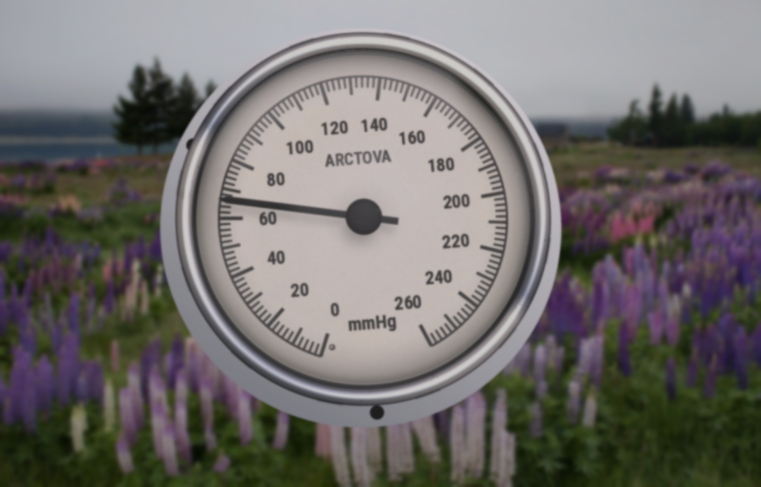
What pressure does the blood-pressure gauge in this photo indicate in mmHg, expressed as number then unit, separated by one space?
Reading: 66 mmHg
